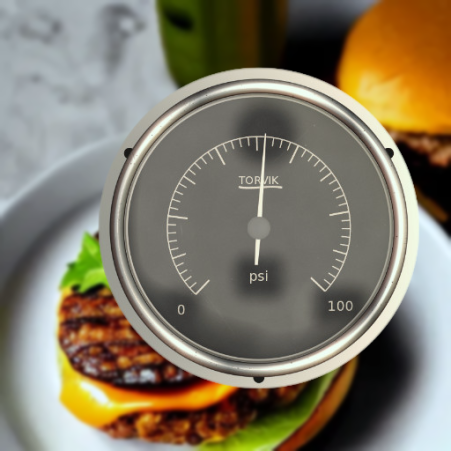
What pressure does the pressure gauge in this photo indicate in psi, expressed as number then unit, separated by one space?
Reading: 52 psi
